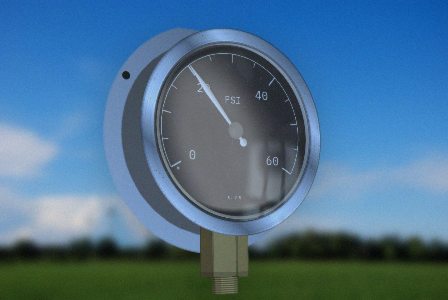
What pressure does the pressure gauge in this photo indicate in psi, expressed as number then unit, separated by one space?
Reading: 20 psi
